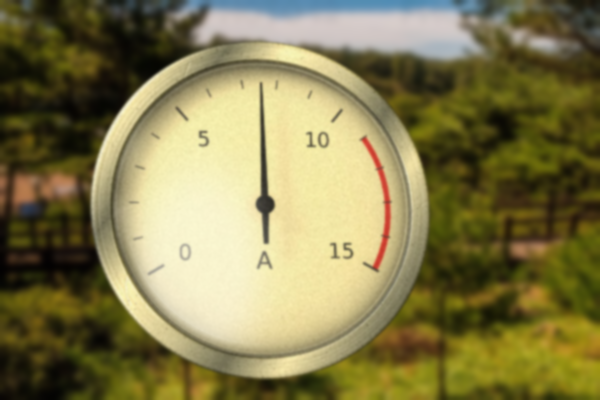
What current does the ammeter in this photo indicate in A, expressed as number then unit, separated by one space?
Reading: 7.5 A
